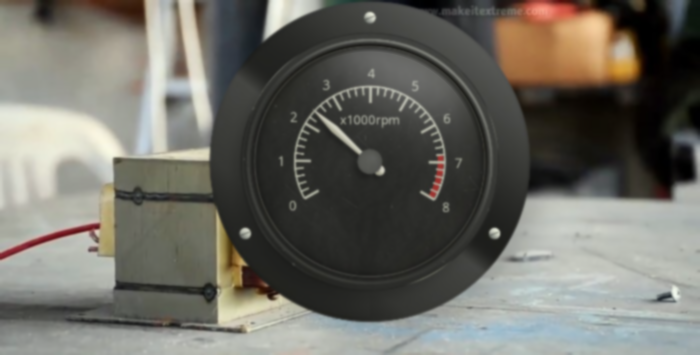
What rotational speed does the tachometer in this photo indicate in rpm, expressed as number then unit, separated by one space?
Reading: 2400 rpm
